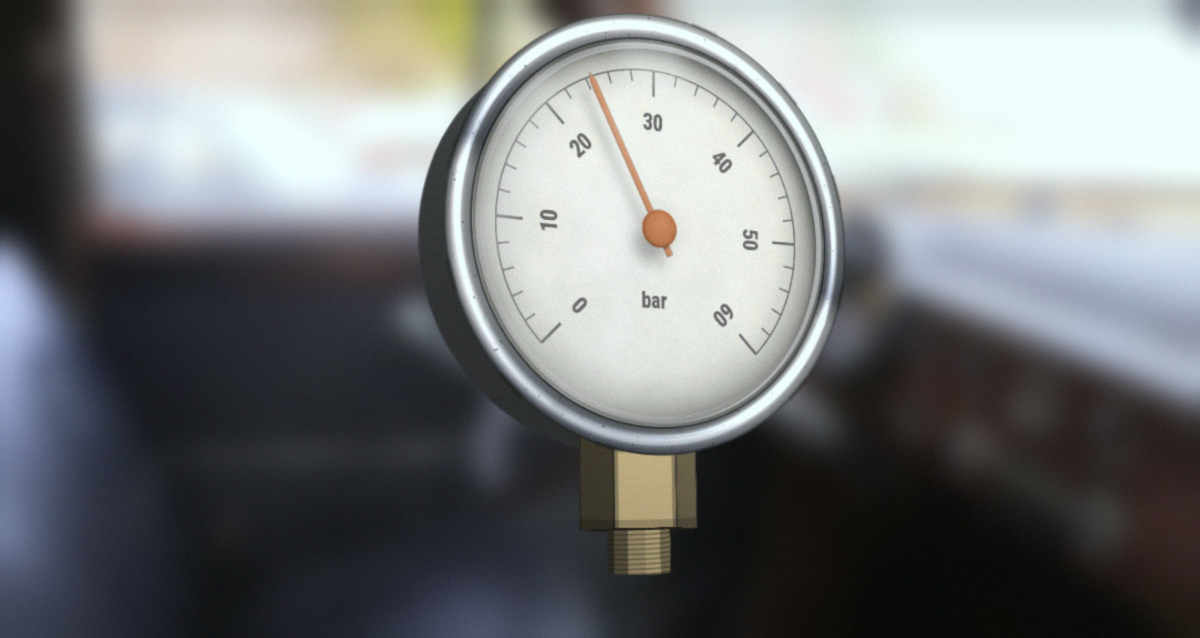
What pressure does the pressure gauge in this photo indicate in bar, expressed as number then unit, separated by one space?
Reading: 24 bar
